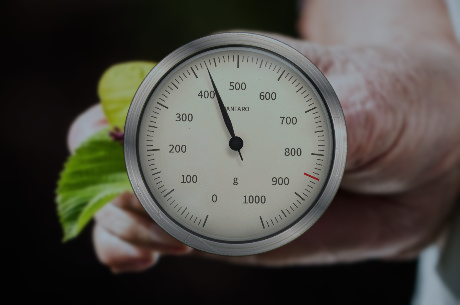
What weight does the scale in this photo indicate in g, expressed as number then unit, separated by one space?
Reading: 430 g
